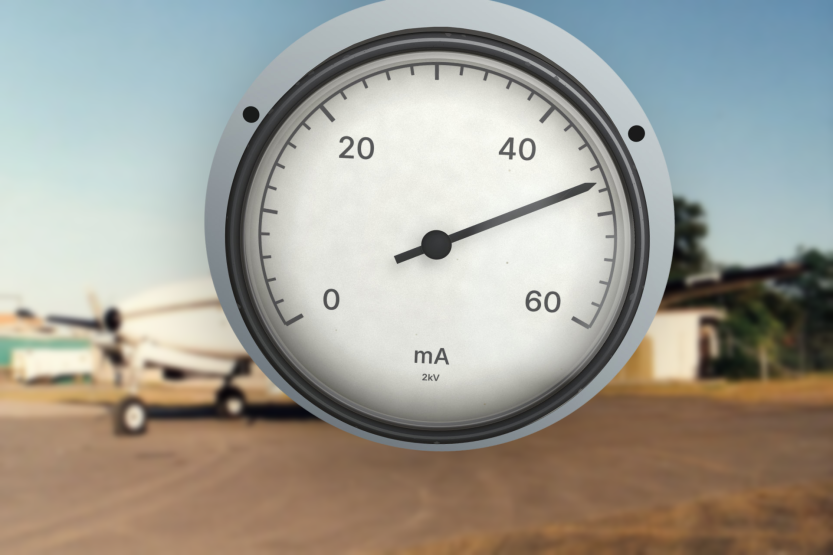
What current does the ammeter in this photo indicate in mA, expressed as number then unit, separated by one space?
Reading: 47 mA
